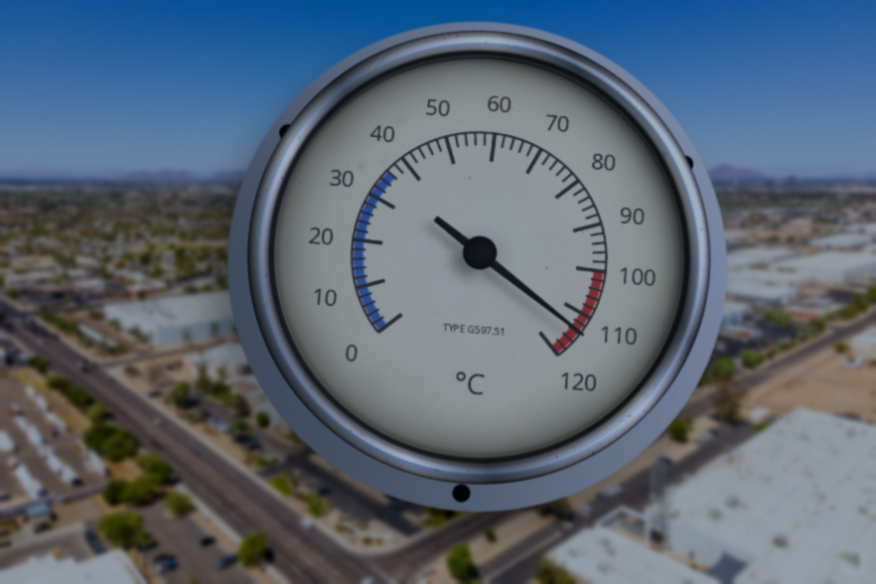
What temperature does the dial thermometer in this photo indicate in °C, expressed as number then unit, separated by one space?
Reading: 114 °C
